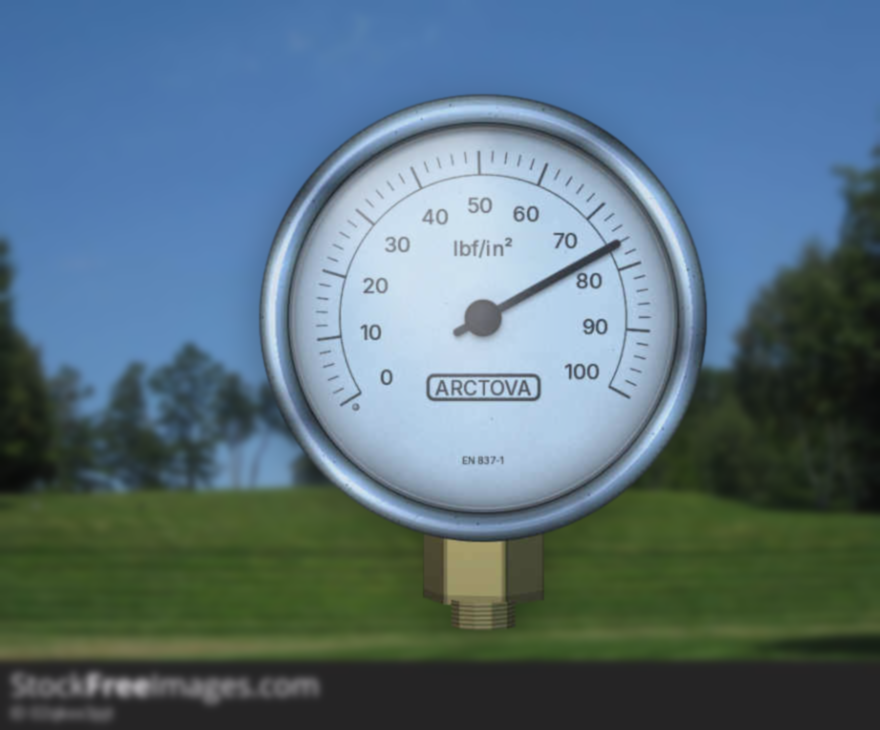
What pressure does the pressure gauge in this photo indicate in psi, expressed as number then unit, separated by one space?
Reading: 76 psi
